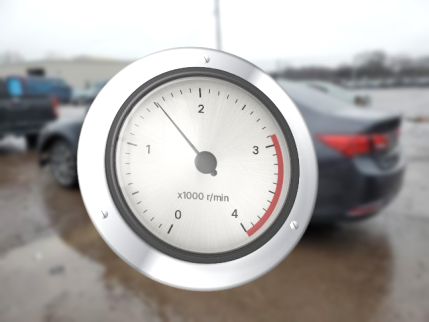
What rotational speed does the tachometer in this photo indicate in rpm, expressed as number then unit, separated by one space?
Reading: 1500 rpm
